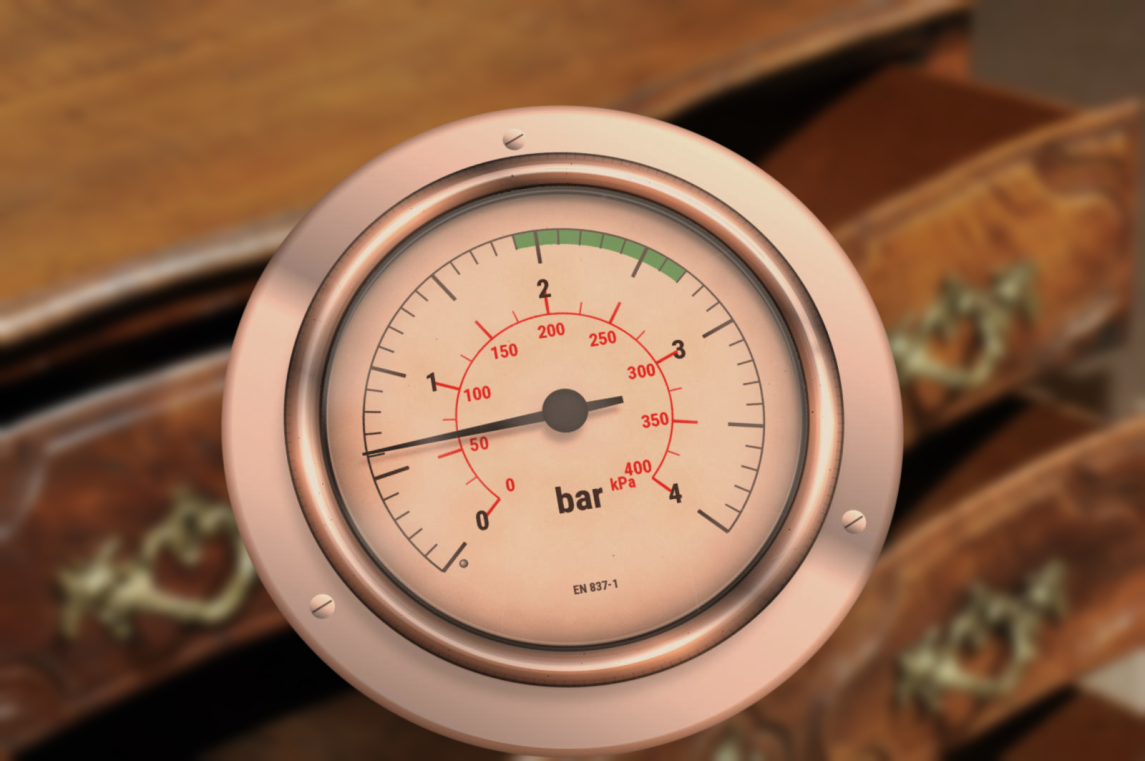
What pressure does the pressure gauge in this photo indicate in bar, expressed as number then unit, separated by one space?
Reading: 0.6 bar
